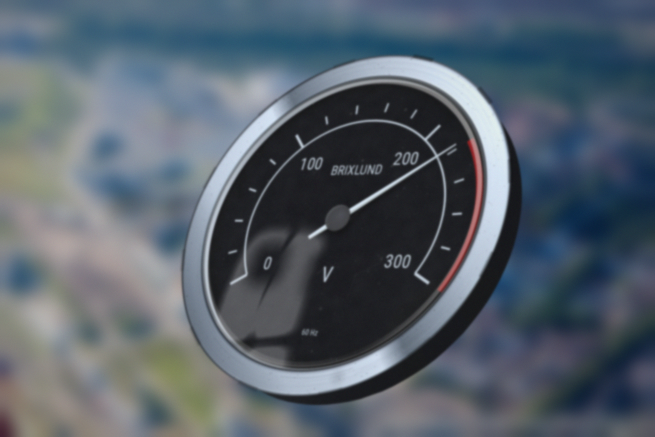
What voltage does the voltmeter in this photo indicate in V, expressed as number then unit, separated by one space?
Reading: 220 V
